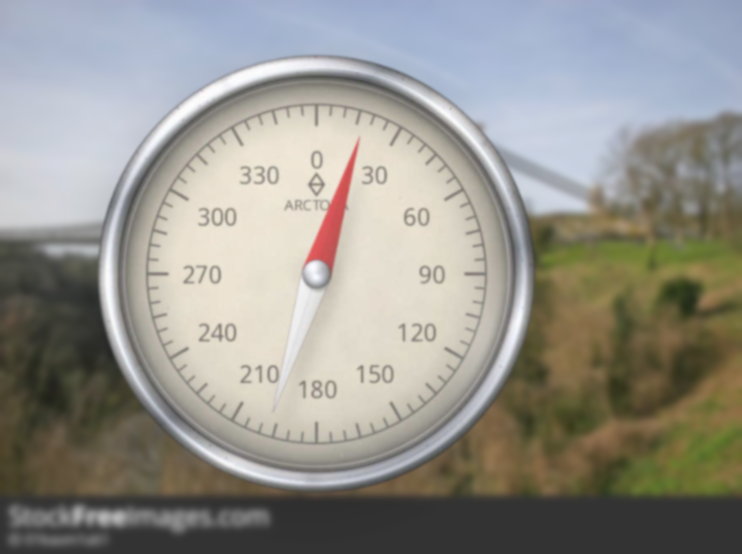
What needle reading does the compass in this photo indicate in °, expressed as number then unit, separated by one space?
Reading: 17.5 °
